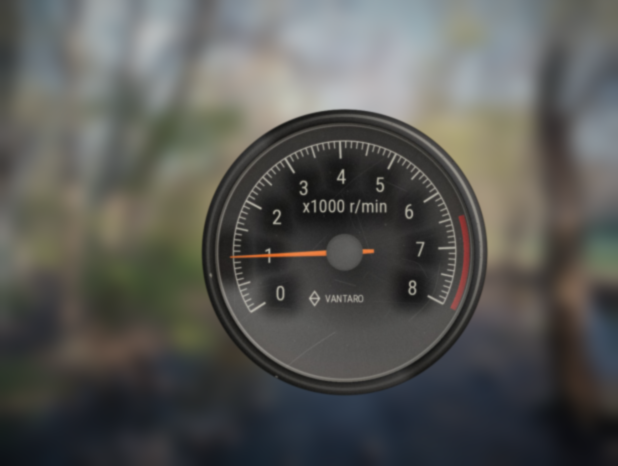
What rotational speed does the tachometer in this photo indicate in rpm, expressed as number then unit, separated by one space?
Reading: 1000 rpm
